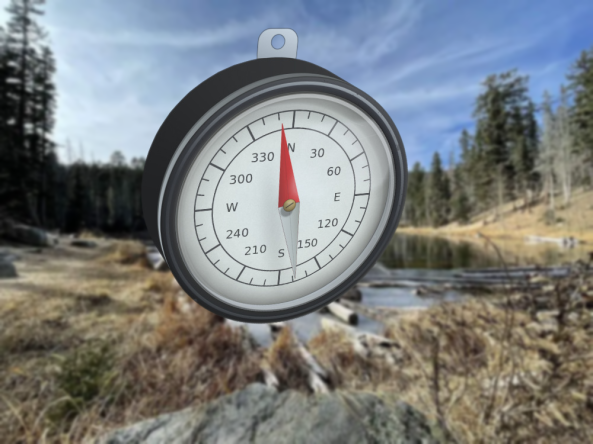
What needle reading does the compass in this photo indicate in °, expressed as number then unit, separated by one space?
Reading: 350 °
